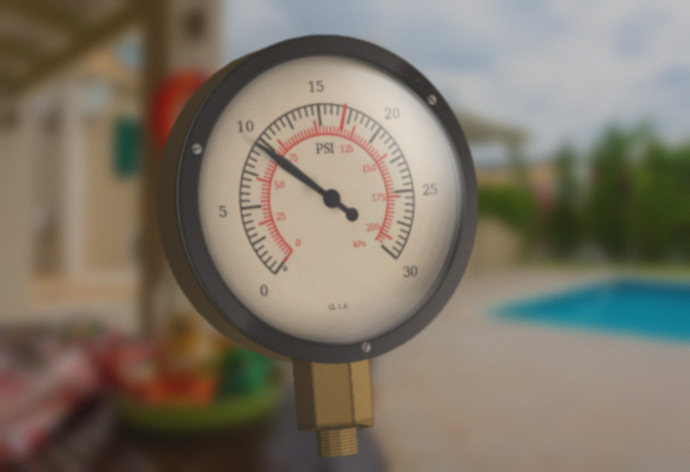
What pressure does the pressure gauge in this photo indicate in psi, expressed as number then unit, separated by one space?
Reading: 9.5 psi
